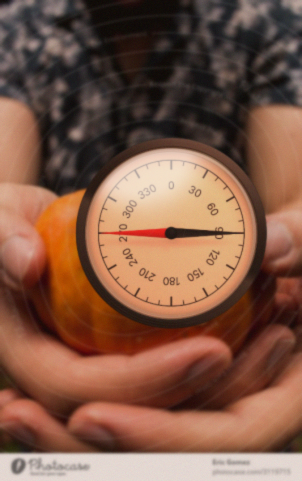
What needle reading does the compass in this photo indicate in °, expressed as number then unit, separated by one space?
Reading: 270 °
